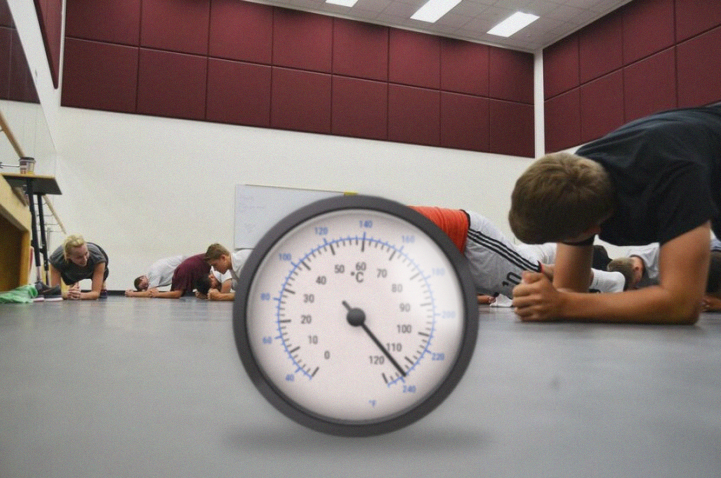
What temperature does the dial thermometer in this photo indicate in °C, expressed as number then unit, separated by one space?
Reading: 114 °C
